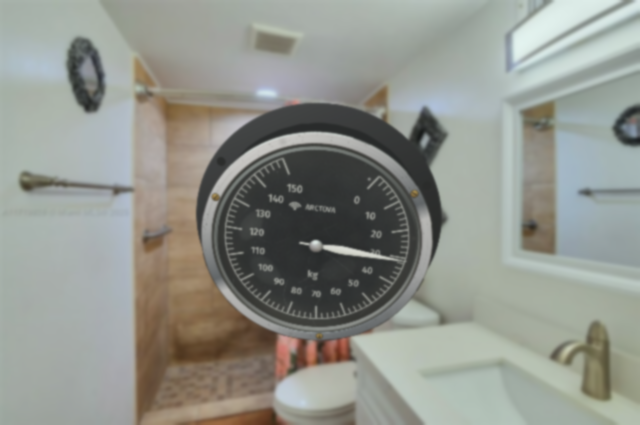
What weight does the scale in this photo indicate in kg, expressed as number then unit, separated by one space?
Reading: 30 kg
